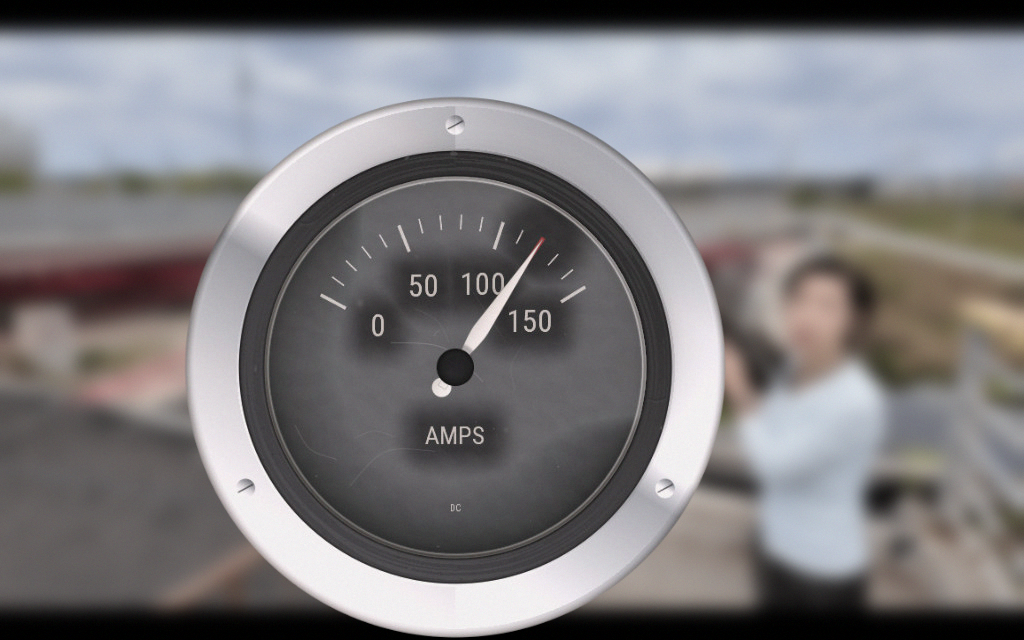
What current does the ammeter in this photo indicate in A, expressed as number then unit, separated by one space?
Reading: 120 A
